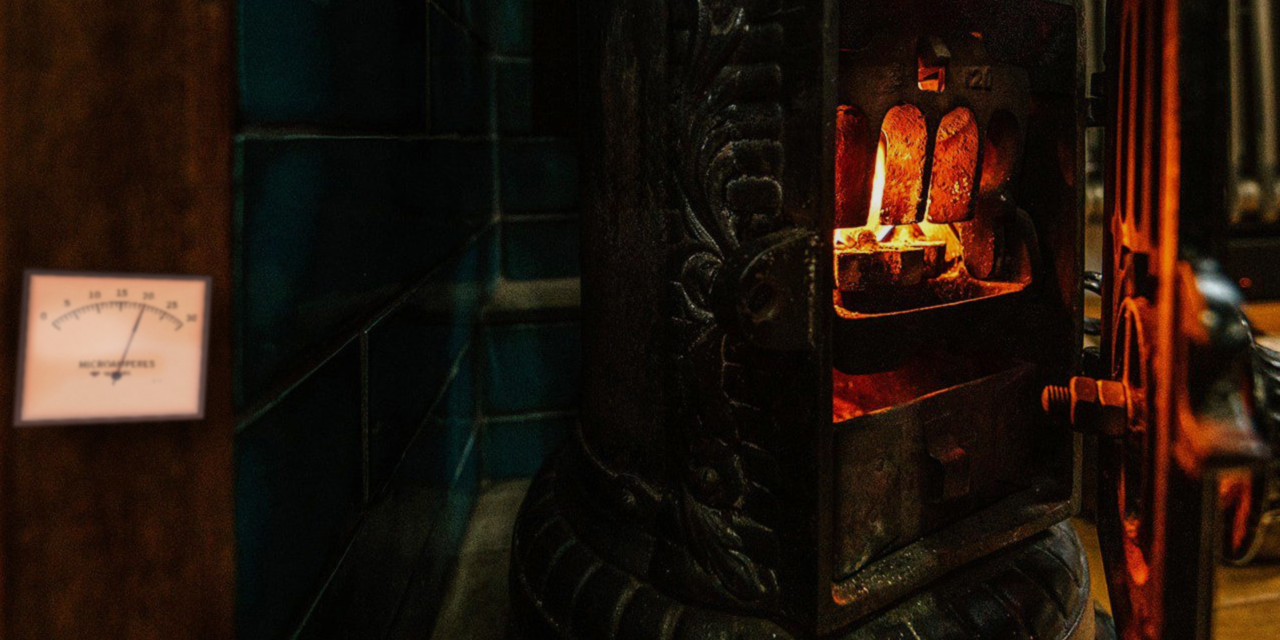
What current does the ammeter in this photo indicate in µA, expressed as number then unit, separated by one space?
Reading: 20 µA
